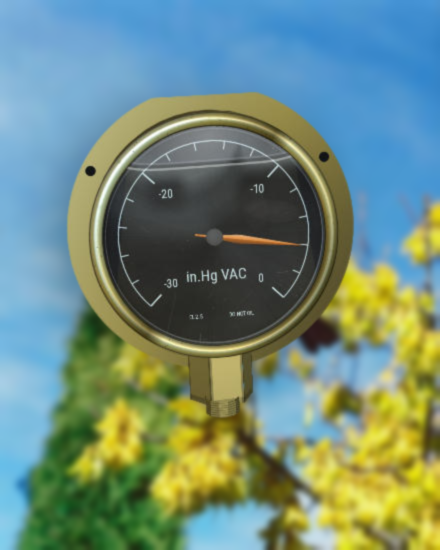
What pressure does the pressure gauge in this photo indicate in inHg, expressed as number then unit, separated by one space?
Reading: -4 inHg
